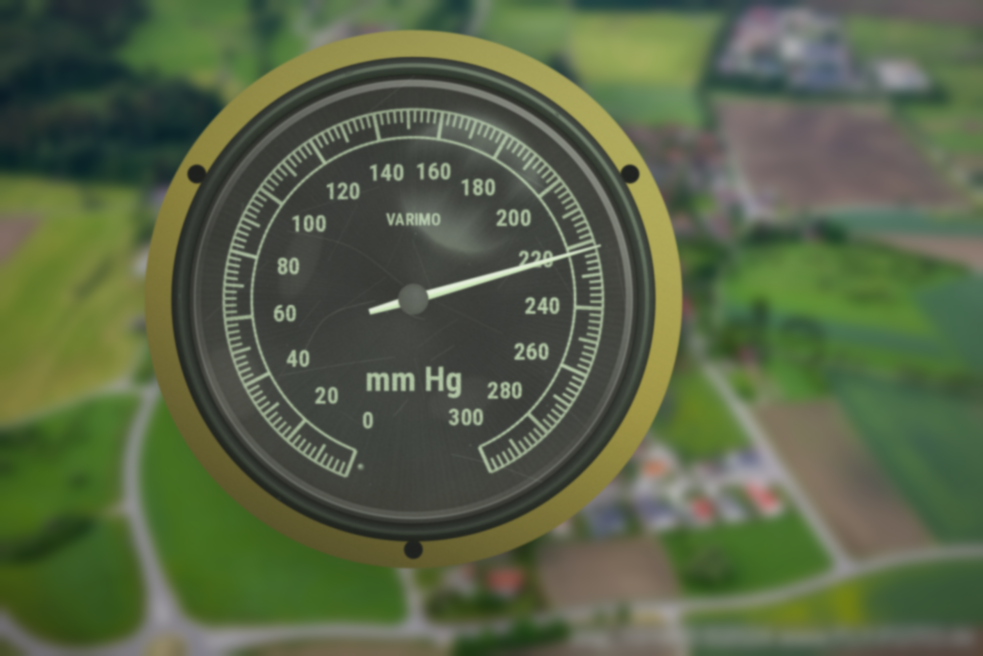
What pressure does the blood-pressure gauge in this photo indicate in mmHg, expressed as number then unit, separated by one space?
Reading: 222 mmHg
